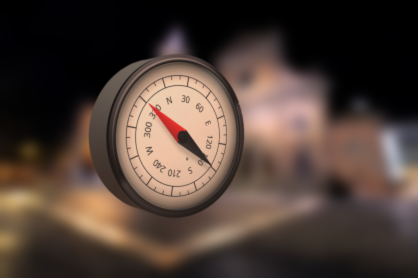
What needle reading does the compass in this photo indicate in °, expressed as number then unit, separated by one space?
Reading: 330 °
